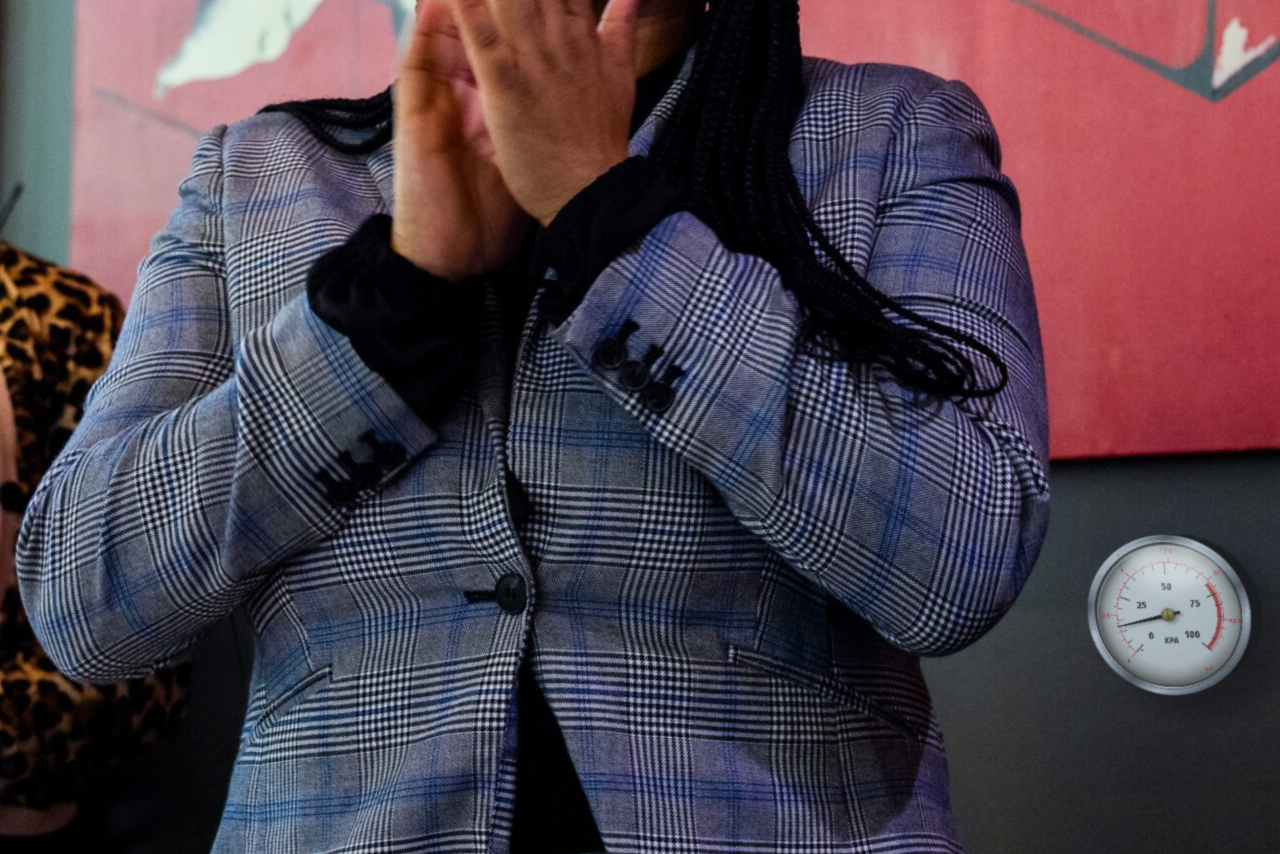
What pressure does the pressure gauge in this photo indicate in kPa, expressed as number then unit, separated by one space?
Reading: 12.5 kPa
